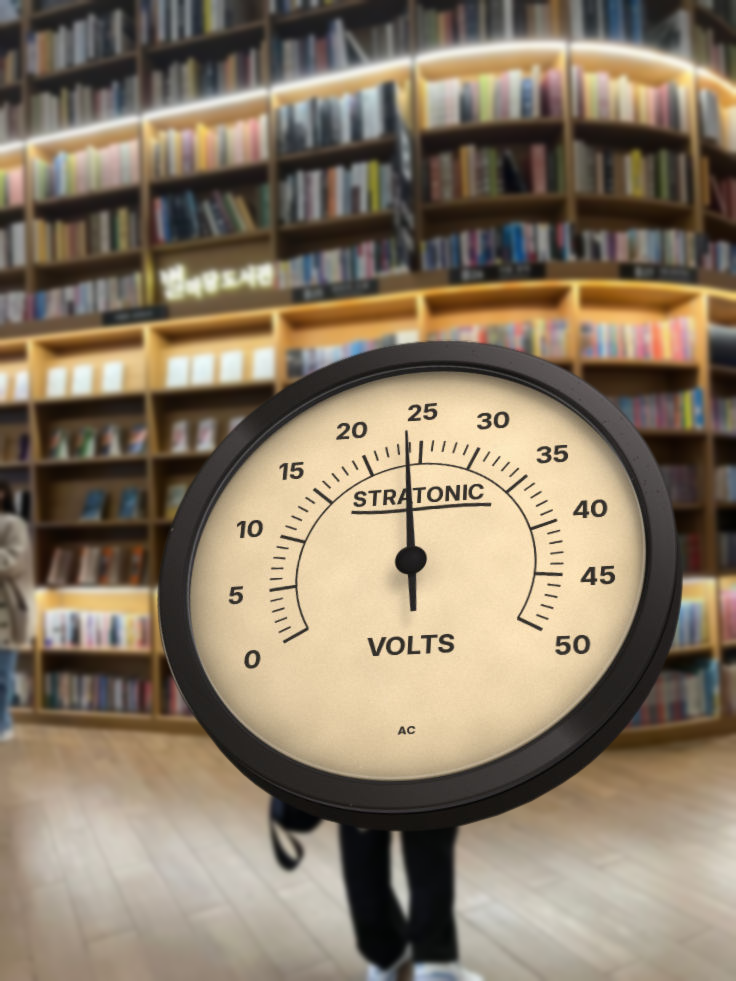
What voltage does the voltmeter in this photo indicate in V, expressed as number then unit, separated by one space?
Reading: 24 V
